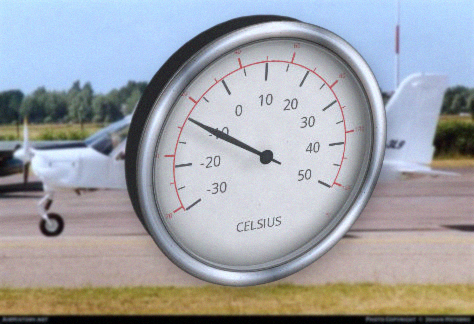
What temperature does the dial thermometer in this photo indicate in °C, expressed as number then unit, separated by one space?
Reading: -10 °C
